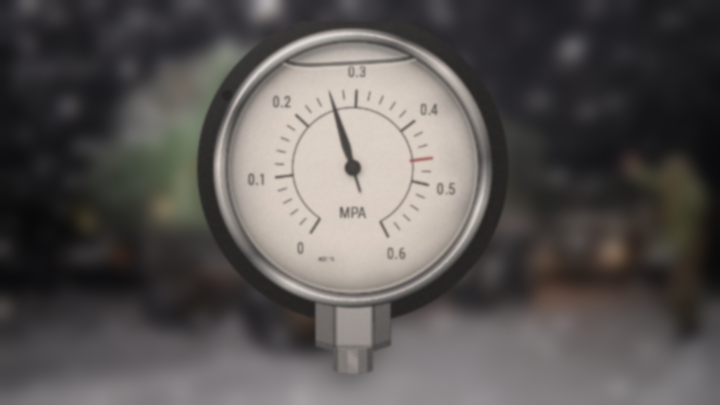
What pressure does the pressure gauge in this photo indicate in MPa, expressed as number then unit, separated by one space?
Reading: 0.26 MPa
